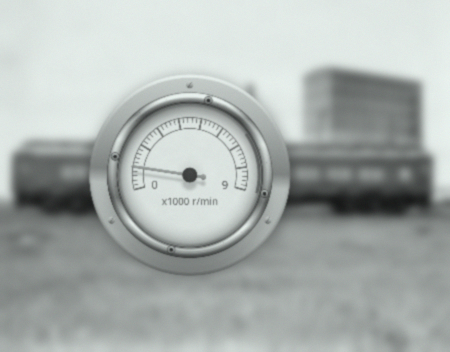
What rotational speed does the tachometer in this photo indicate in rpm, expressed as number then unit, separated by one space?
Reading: 1000 rpm
